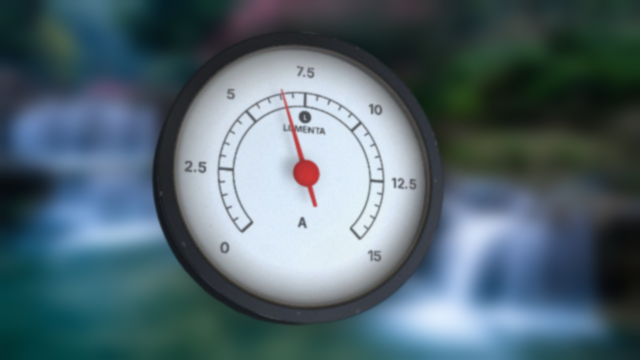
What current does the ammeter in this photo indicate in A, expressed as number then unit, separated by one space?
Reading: 6.5 A
